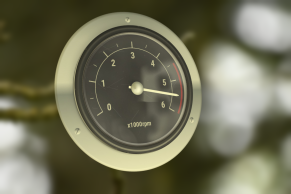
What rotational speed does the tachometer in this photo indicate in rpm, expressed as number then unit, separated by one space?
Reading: 5500 rpm
